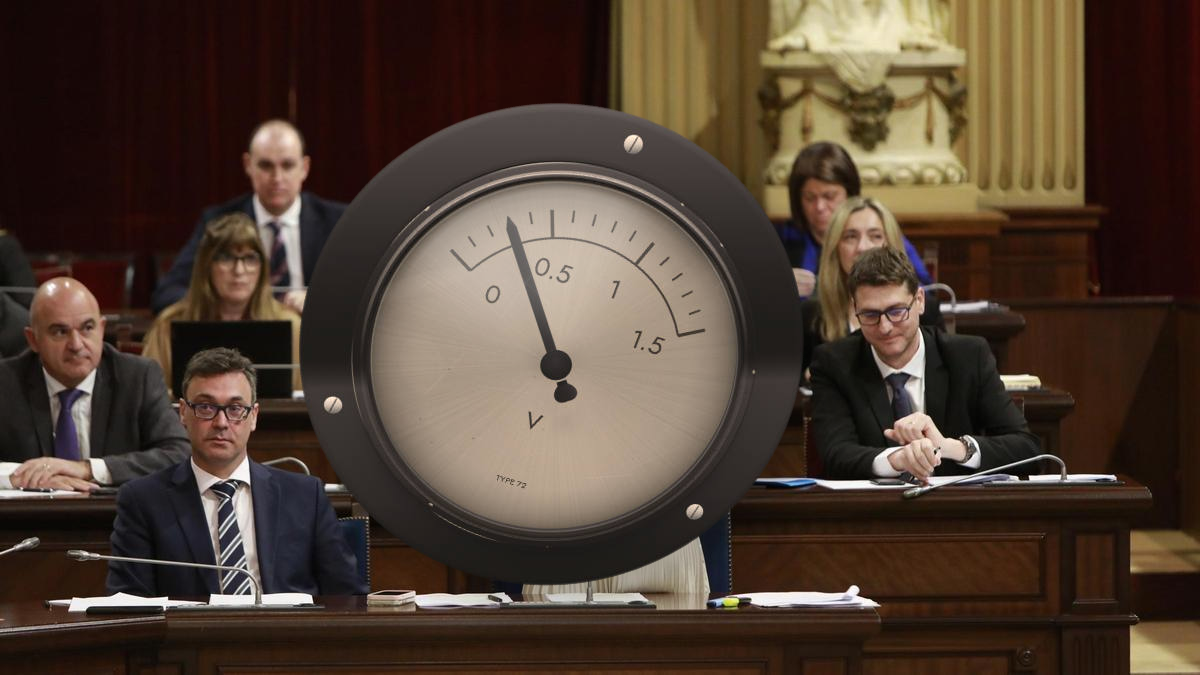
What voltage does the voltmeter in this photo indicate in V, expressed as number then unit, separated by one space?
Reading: 0.3 V
